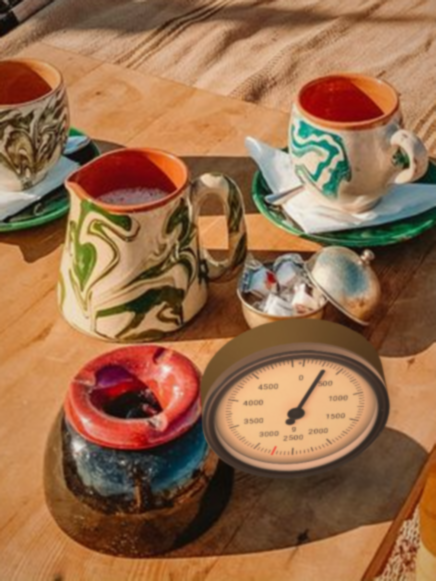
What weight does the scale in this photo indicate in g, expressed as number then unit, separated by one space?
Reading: 250 g
